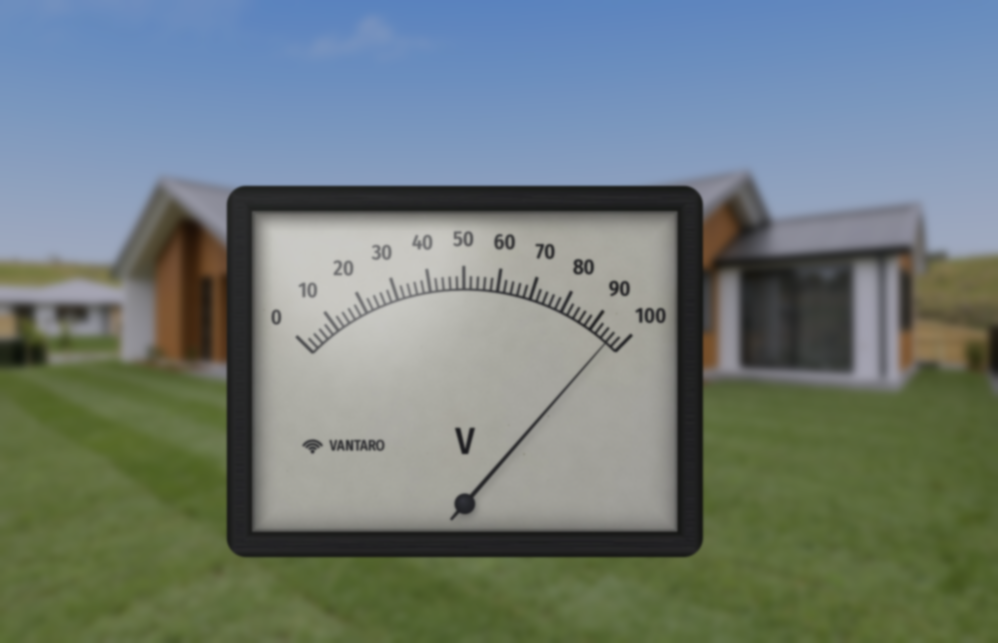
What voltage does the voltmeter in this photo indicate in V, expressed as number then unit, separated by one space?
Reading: 96 V
